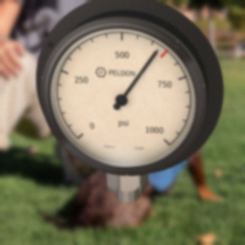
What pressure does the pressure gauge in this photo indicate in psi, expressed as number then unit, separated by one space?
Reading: 625 psi
